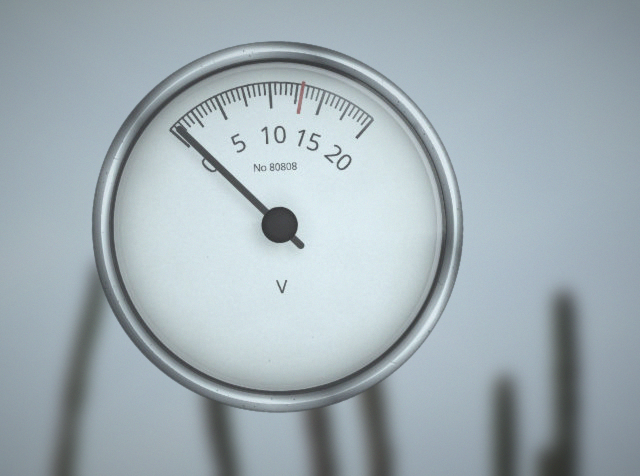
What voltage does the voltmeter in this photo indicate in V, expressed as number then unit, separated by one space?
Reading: 0.5 V
